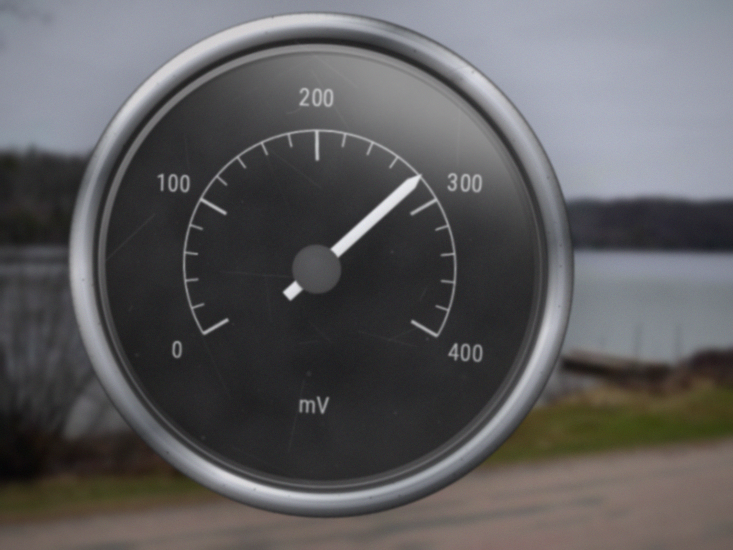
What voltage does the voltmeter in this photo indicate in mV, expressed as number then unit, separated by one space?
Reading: 280 mV
